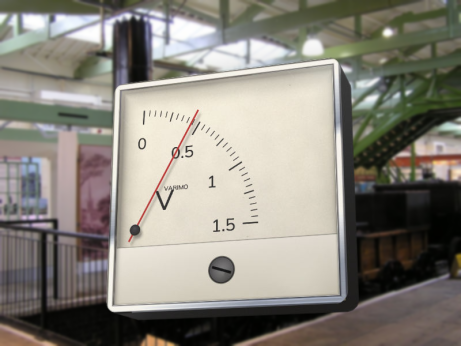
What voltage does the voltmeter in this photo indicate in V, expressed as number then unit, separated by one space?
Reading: 0.45 V
